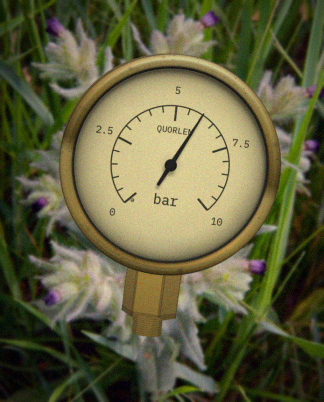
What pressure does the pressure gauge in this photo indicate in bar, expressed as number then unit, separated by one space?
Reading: 6 bar
